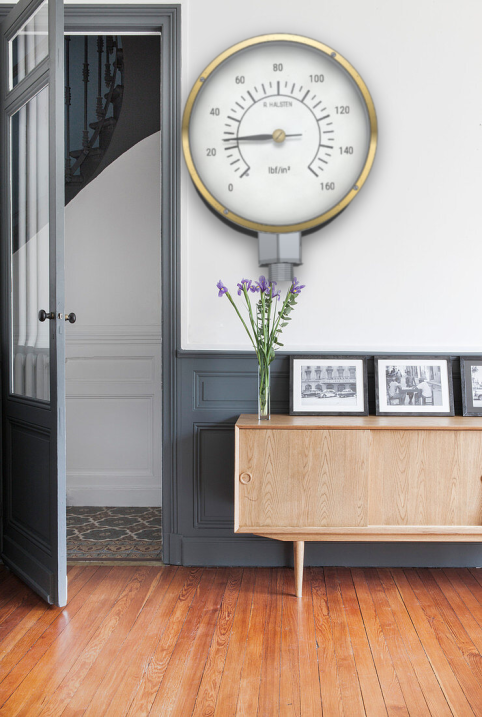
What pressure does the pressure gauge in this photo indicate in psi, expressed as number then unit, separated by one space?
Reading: 25 psi
